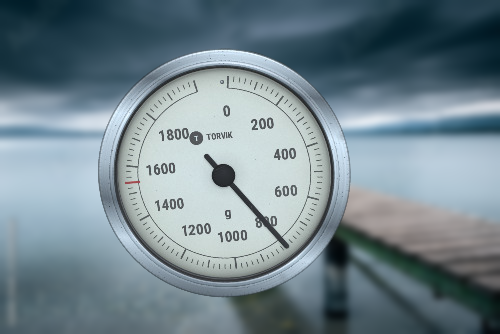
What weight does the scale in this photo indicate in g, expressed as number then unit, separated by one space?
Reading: 800 g
